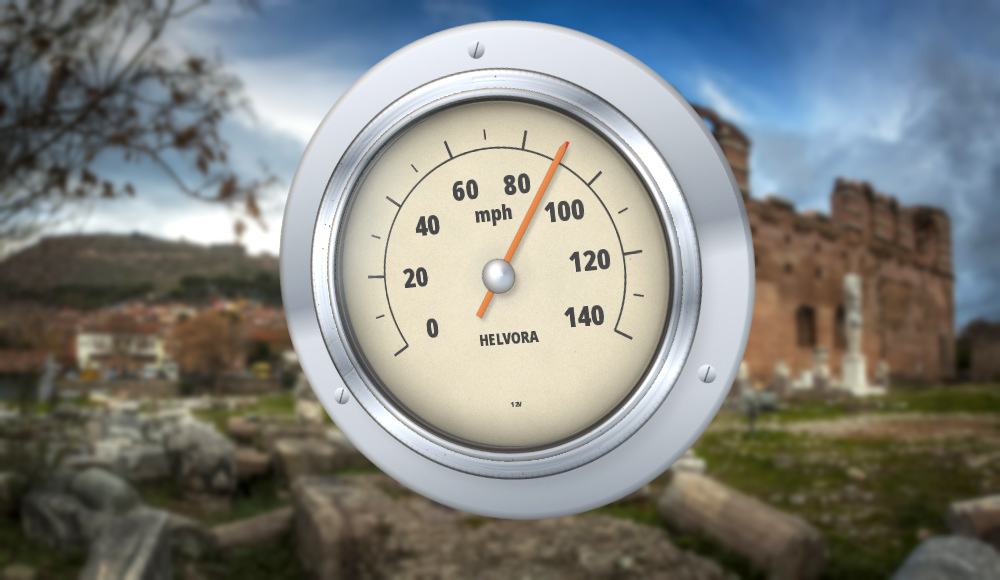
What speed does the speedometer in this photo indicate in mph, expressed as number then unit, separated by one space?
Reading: 90 mph
